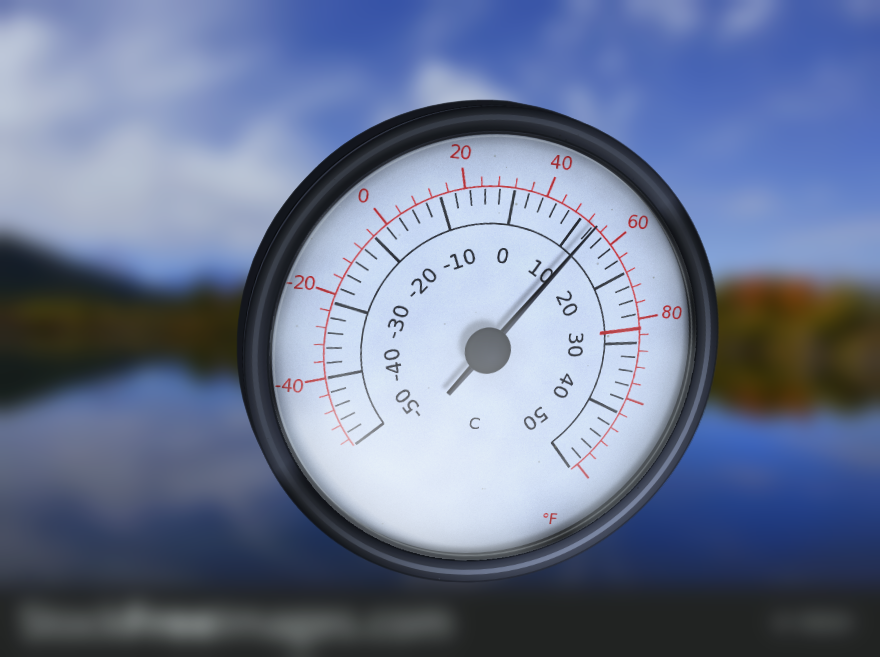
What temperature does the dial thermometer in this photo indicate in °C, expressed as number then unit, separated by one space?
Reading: 12 °C
